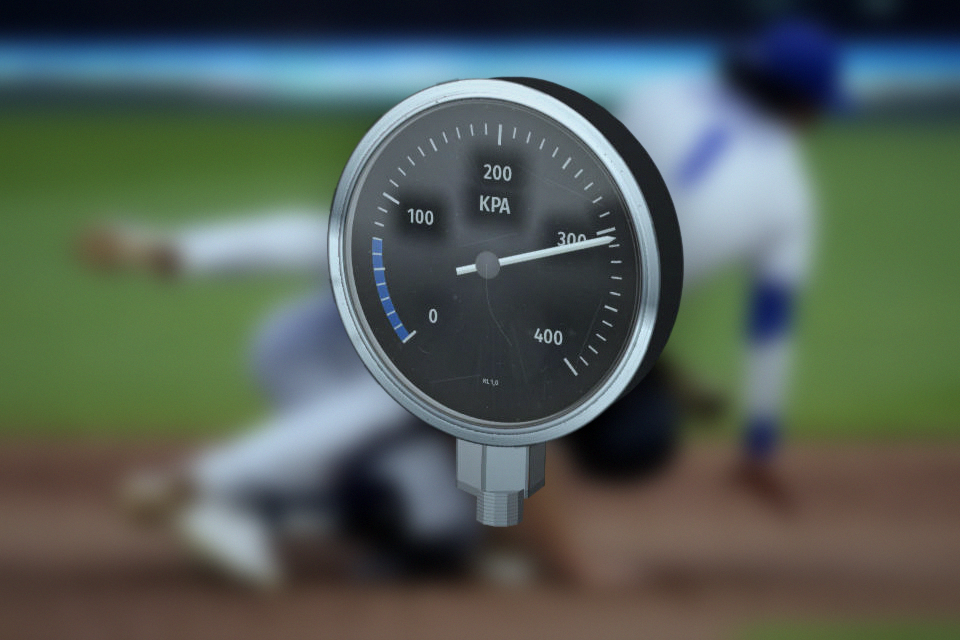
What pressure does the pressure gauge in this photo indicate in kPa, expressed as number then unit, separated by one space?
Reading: 305 kPa
